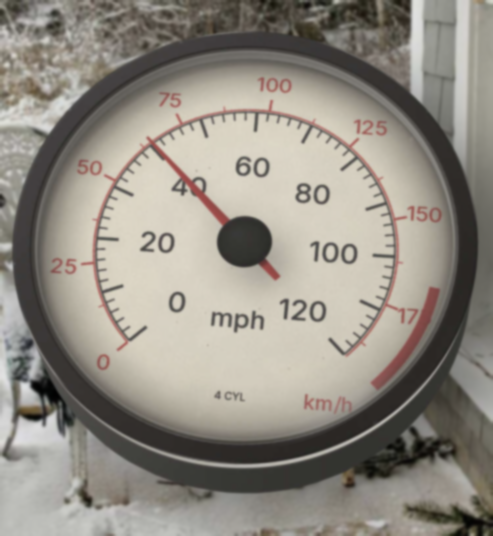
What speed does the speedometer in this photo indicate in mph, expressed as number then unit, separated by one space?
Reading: 40 mph
